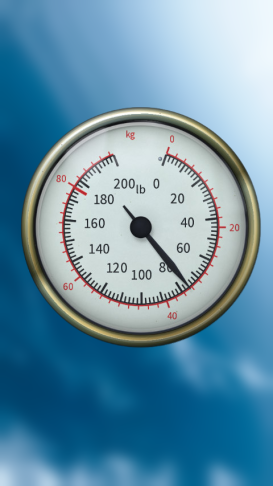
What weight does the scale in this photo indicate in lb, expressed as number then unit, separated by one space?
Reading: 76 lb
